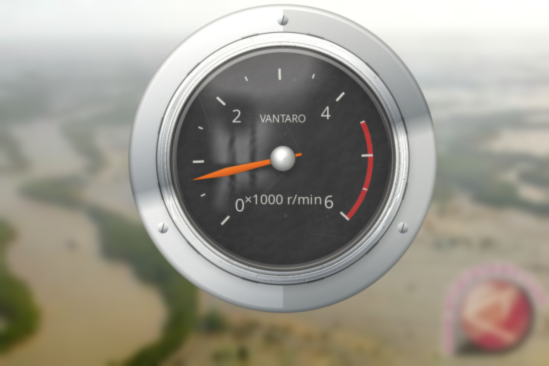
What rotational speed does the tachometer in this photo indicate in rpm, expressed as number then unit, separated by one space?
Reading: 750 rpm
